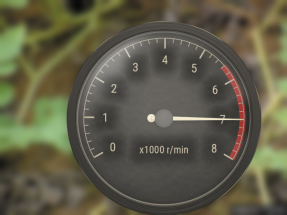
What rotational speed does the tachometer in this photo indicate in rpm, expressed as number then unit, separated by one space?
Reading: 7000 rpm
